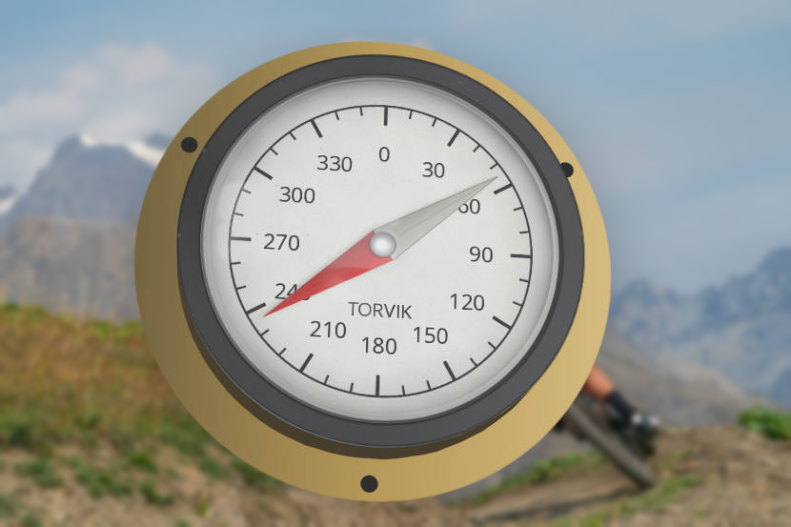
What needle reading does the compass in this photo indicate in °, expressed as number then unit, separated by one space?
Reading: 235 °
